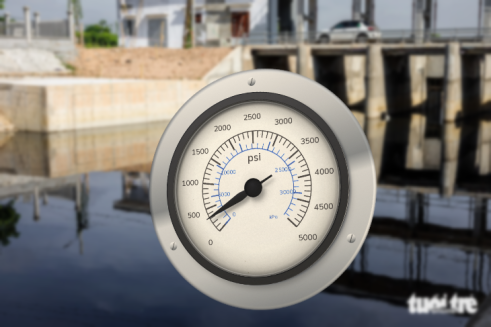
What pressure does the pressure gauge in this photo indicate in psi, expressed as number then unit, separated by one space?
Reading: 300 psi
